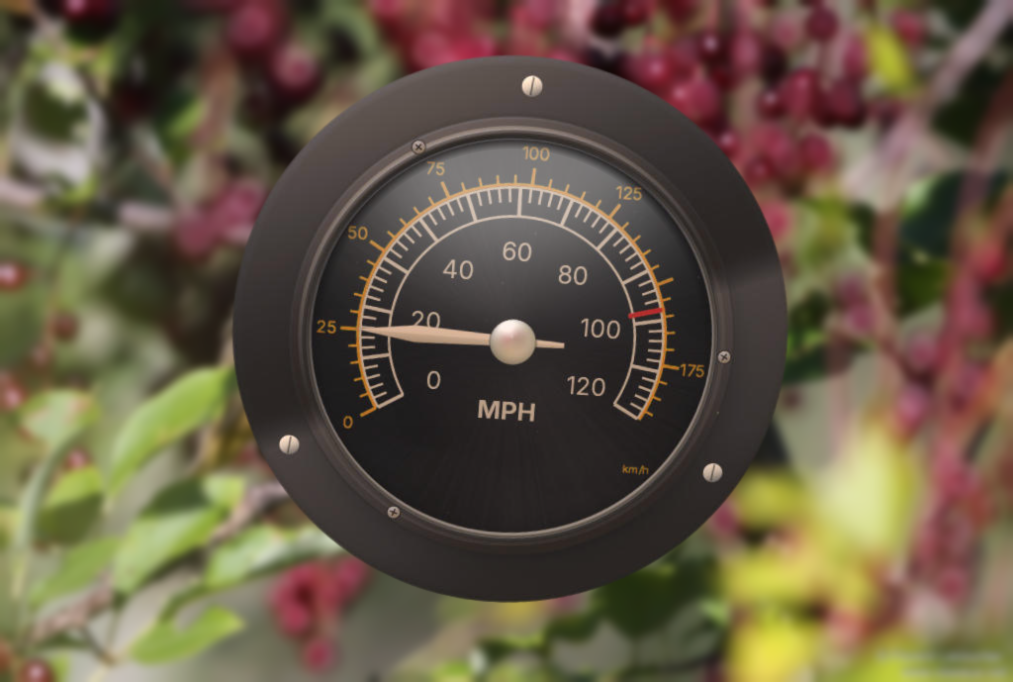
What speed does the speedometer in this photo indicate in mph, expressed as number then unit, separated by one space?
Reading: 16 mph
